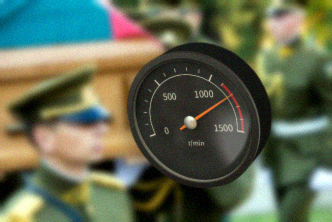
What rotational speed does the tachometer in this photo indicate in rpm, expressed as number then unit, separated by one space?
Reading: 1200 rpm
